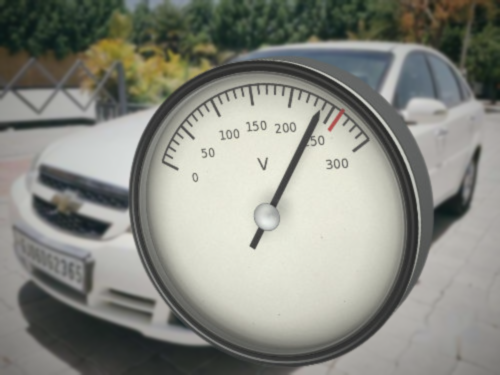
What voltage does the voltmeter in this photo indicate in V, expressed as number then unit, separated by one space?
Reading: 240 V
